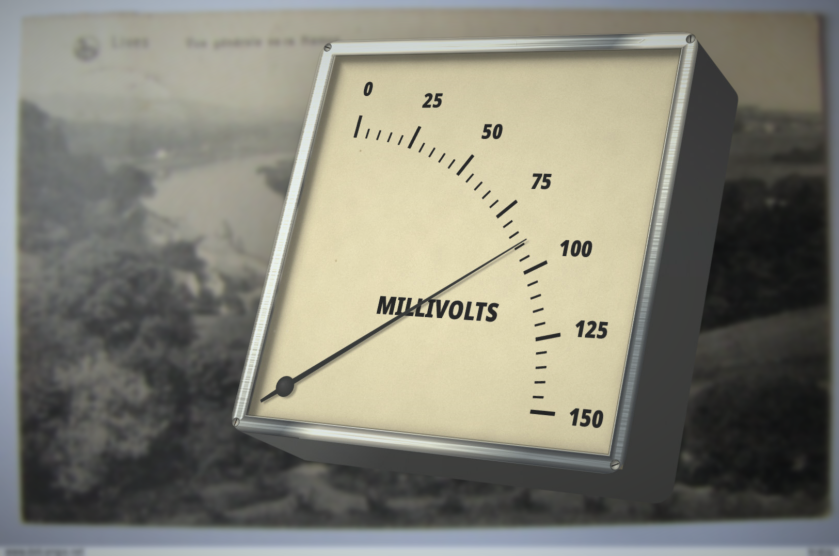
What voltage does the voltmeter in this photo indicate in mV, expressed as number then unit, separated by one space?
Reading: 90 mV
